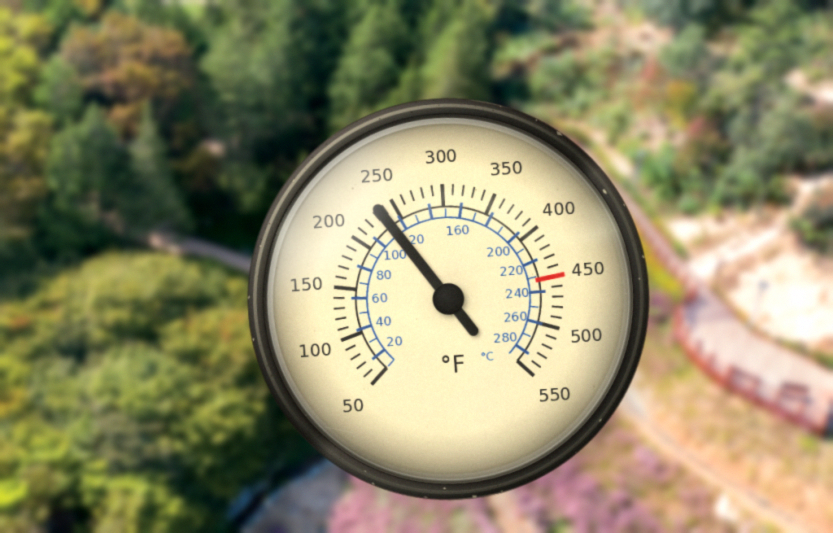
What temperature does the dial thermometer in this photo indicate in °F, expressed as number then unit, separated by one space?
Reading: 235 °F
